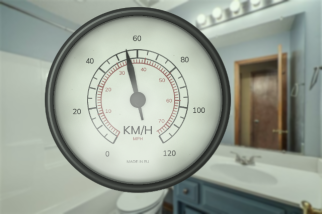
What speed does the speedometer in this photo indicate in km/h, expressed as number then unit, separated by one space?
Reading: 55 km/h
